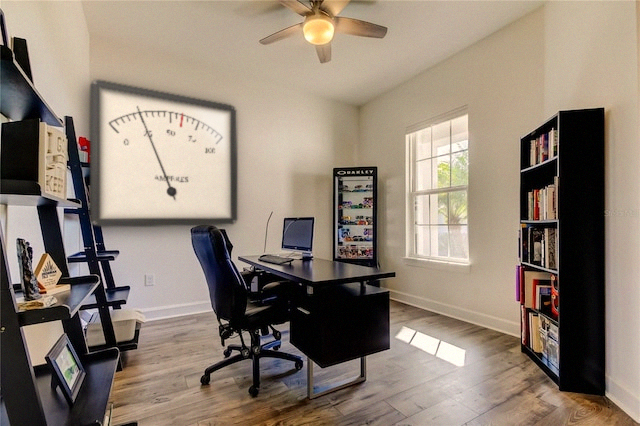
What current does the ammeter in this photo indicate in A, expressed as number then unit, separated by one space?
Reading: 25 A
